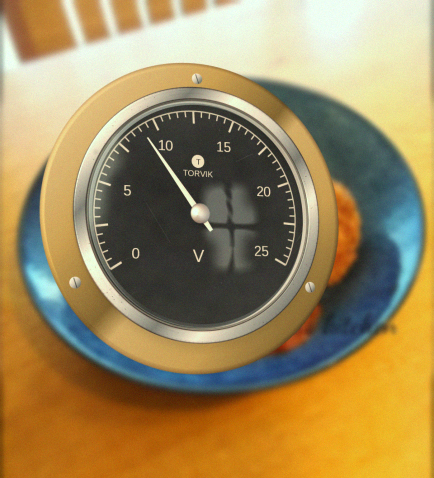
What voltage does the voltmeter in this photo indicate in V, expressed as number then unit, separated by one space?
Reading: 9 V
